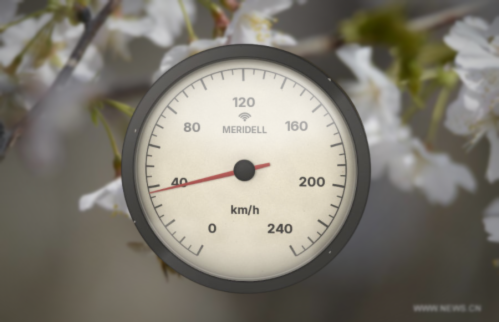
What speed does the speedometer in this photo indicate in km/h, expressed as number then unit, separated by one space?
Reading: 37.5 km/h
